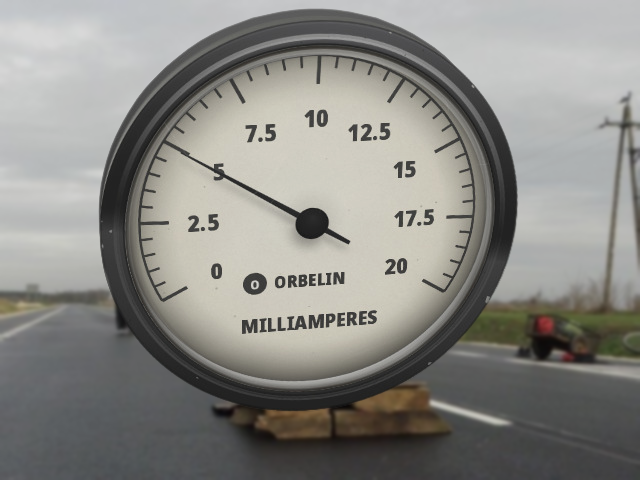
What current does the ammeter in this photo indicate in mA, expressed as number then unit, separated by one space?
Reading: 5 mA
